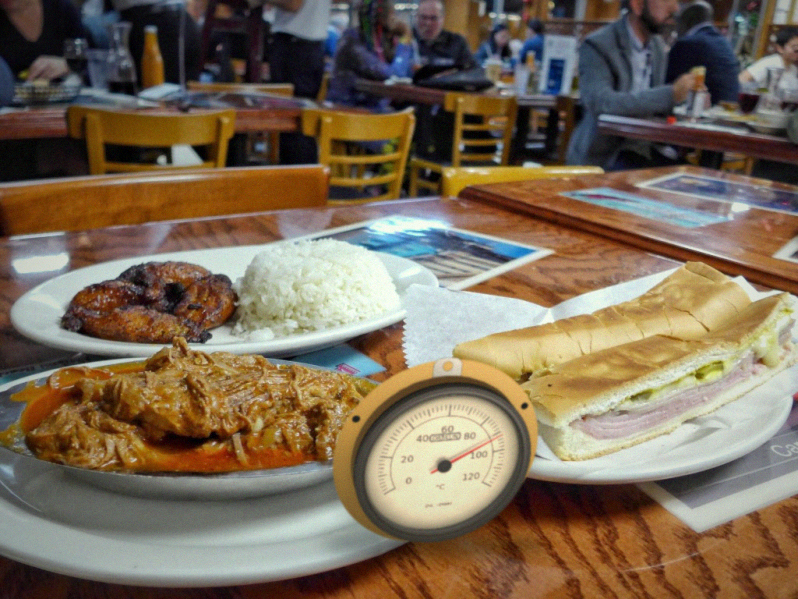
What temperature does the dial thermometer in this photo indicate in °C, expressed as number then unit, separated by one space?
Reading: 90 °C
